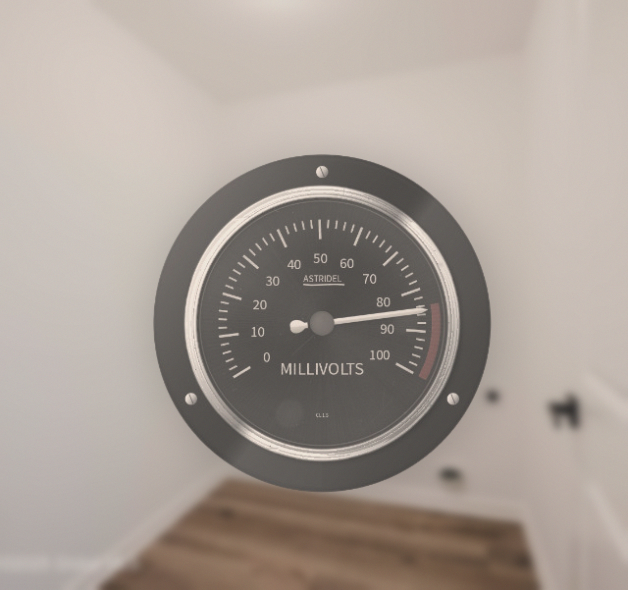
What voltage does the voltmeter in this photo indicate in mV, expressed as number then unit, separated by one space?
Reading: 85 mV
